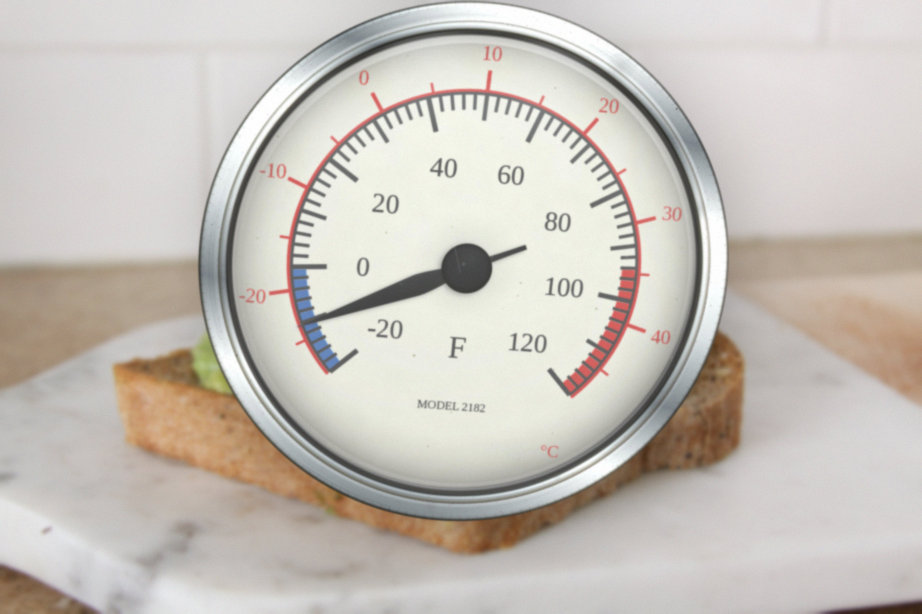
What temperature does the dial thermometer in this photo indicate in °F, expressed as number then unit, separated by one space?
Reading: -10 °F
